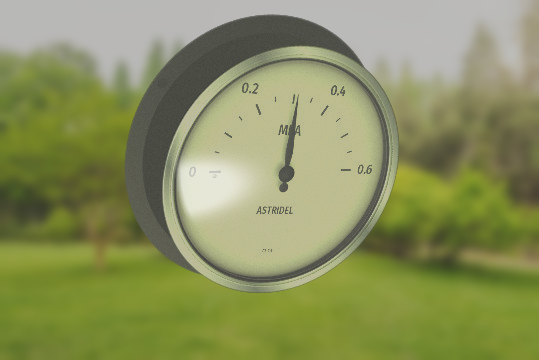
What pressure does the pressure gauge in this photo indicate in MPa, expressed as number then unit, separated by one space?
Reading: 0.3 MPa
